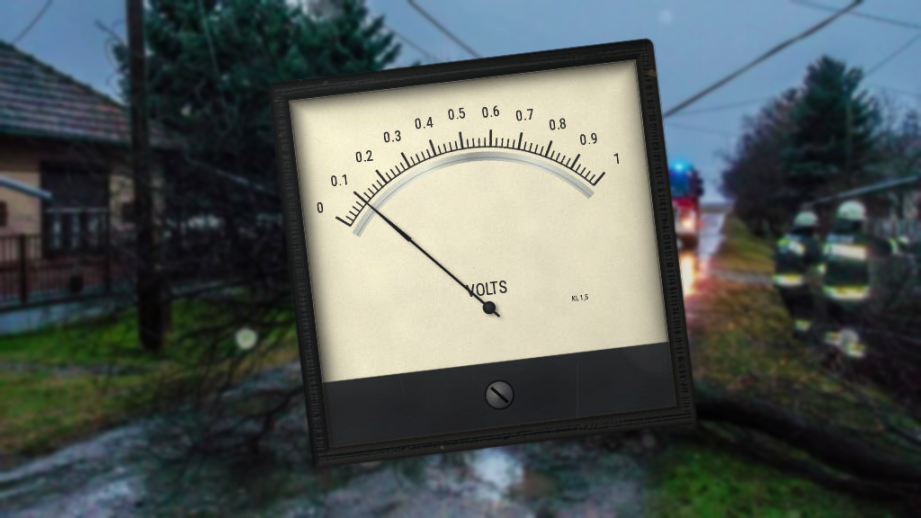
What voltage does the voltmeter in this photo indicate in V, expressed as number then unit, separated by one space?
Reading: 0.1 V
